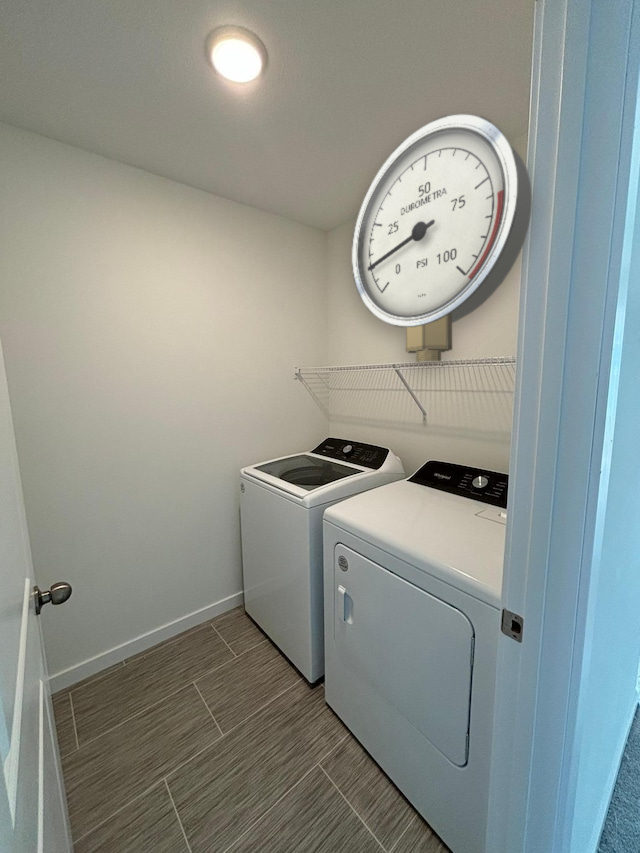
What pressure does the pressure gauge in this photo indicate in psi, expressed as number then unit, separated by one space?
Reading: 10 psi
